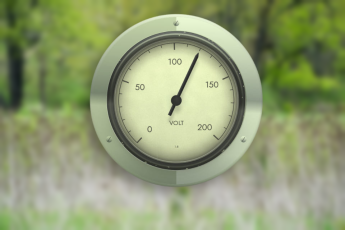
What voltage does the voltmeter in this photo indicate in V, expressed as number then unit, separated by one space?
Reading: 120 V
